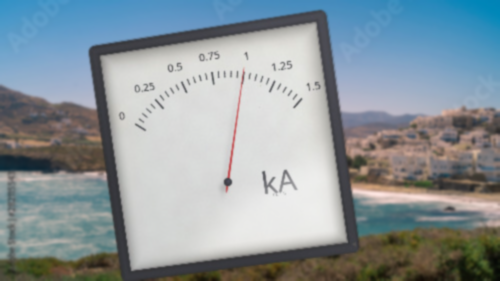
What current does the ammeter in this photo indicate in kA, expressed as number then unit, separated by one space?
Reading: 1 kA
